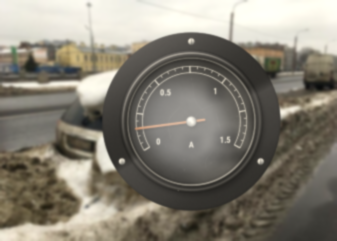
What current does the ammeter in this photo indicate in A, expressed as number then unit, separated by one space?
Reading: 0.15 A
